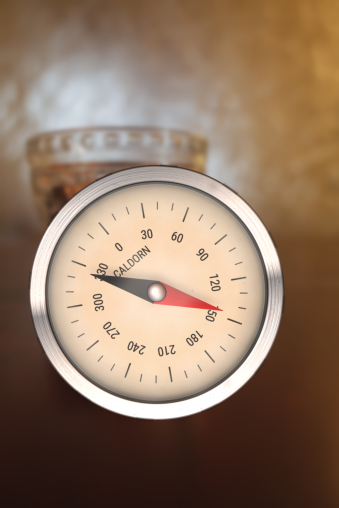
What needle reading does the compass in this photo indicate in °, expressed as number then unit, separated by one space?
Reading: 145 °
